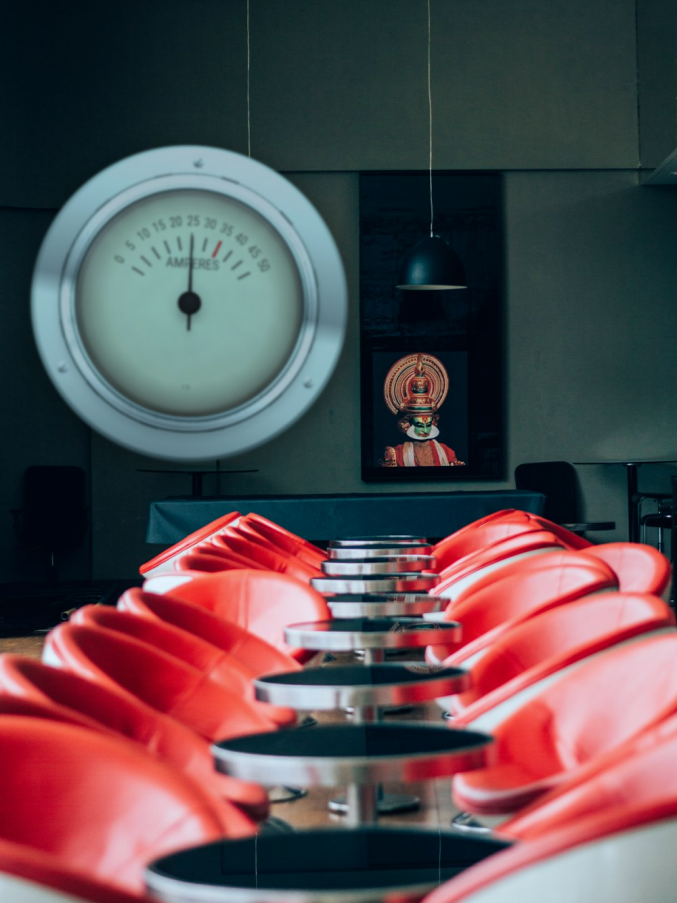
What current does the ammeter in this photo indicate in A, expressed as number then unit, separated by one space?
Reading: 25 A
